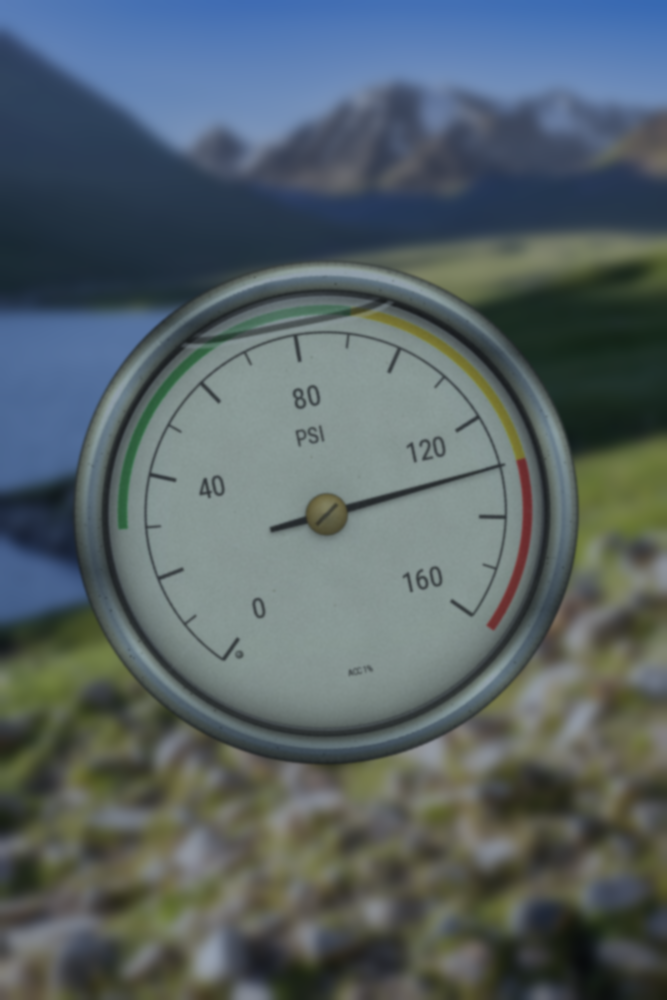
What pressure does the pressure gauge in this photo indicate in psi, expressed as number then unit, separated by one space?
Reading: 130 psi
